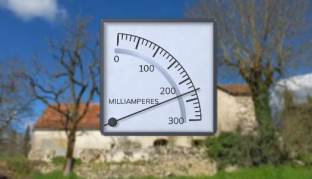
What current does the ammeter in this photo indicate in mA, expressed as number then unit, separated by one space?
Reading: 230 mA
